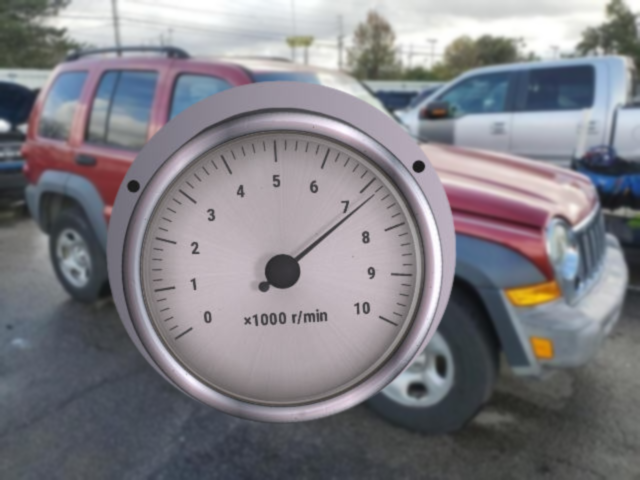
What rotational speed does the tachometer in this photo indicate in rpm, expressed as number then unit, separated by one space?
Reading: 7200 rpm
